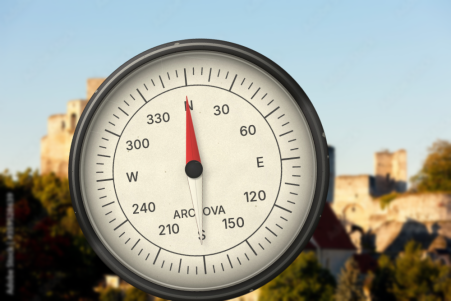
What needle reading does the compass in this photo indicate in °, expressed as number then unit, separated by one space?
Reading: 0 °
